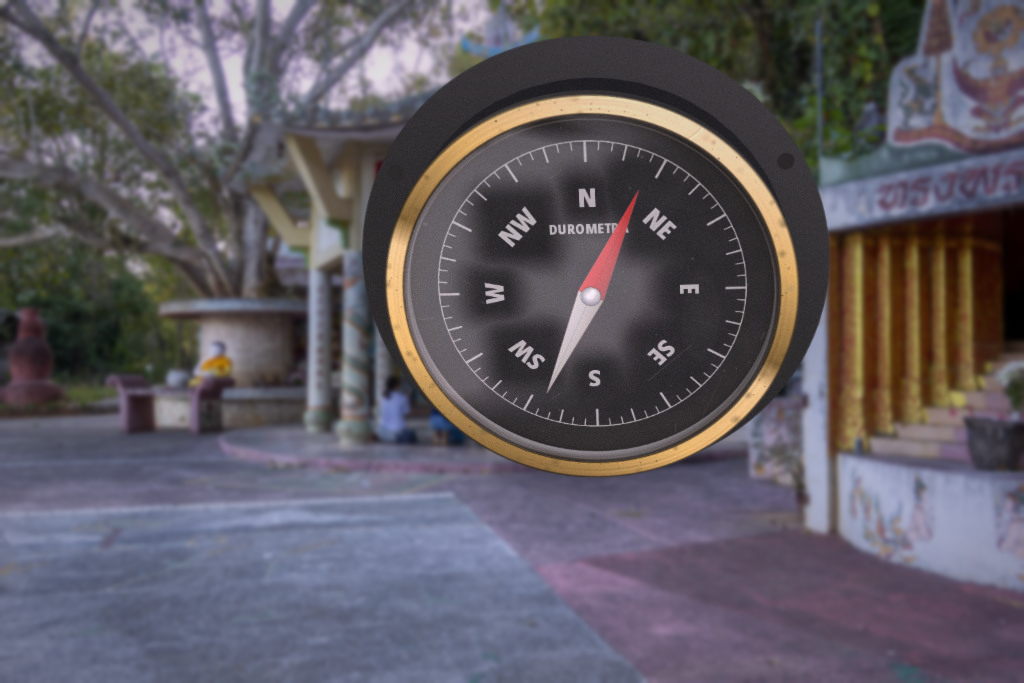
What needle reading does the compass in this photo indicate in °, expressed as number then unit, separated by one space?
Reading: 25 °
